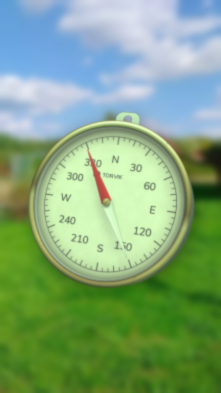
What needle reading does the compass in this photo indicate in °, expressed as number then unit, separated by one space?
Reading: 330 °
